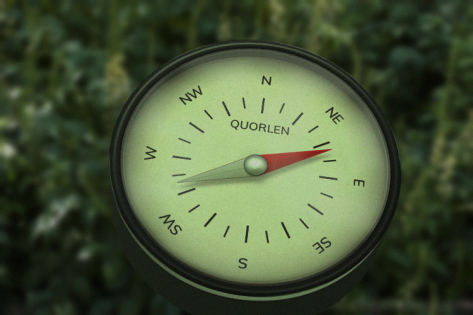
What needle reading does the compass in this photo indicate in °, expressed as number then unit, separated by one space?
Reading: 67.5 °
